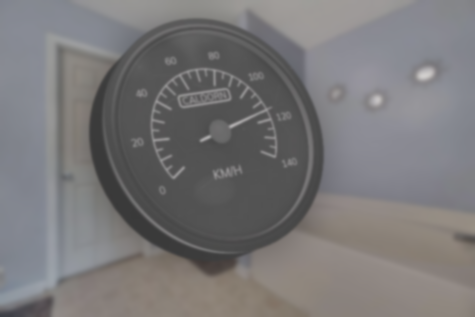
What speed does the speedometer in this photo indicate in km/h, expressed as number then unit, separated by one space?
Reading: 115 km/h
